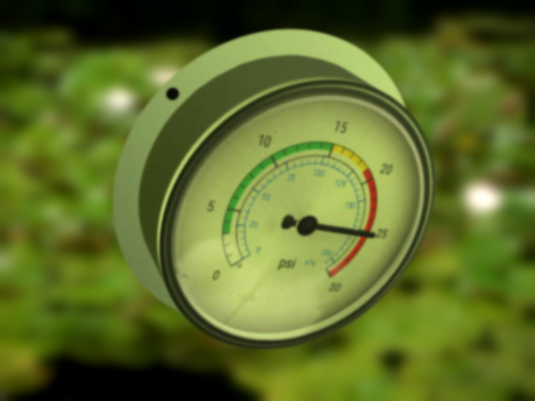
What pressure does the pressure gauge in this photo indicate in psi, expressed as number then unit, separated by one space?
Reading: 25 psi
